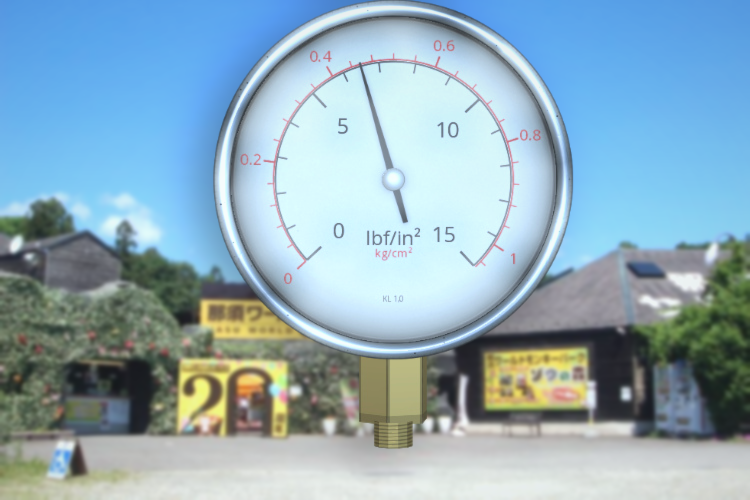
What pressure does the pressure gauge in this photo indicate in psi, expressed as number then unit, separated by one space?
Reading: 6.5 psi
